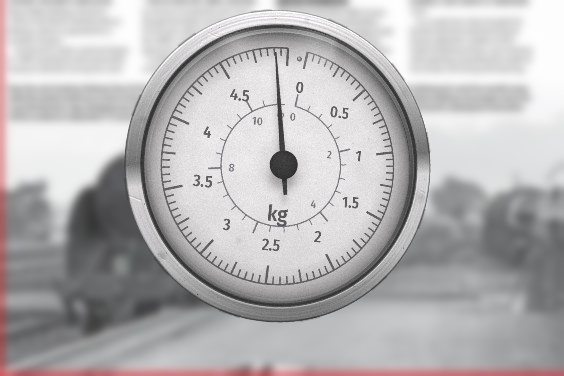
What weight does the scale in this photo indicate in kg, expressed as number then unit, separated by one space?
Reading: 4.9 kg
